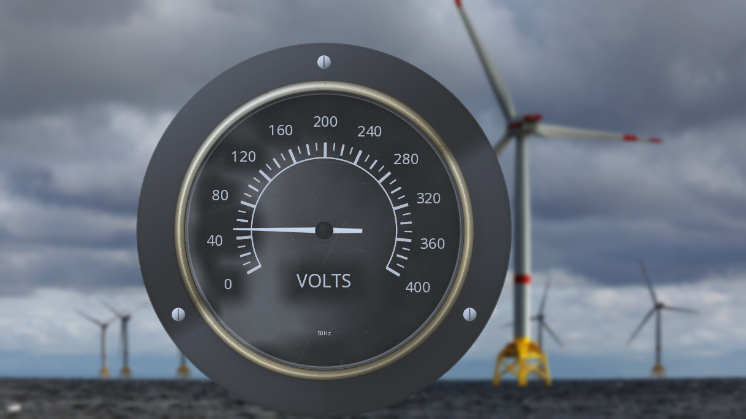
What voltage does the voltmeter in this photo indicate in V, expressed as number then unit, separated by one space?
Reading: 50 V
